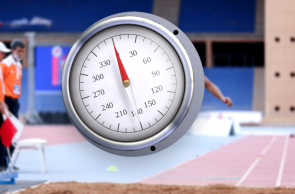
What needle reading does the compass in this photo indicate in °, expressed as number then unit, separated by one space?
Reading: 0 °
